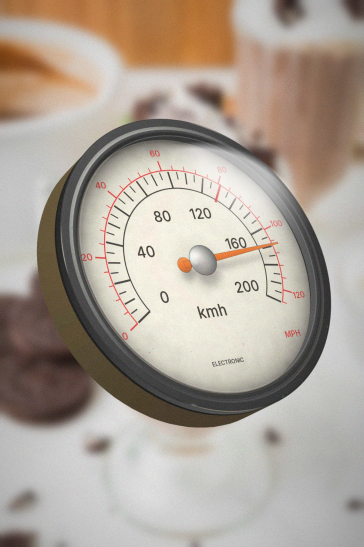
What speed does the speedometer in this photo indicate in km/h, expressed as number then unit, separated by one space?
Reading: 170 km/h
